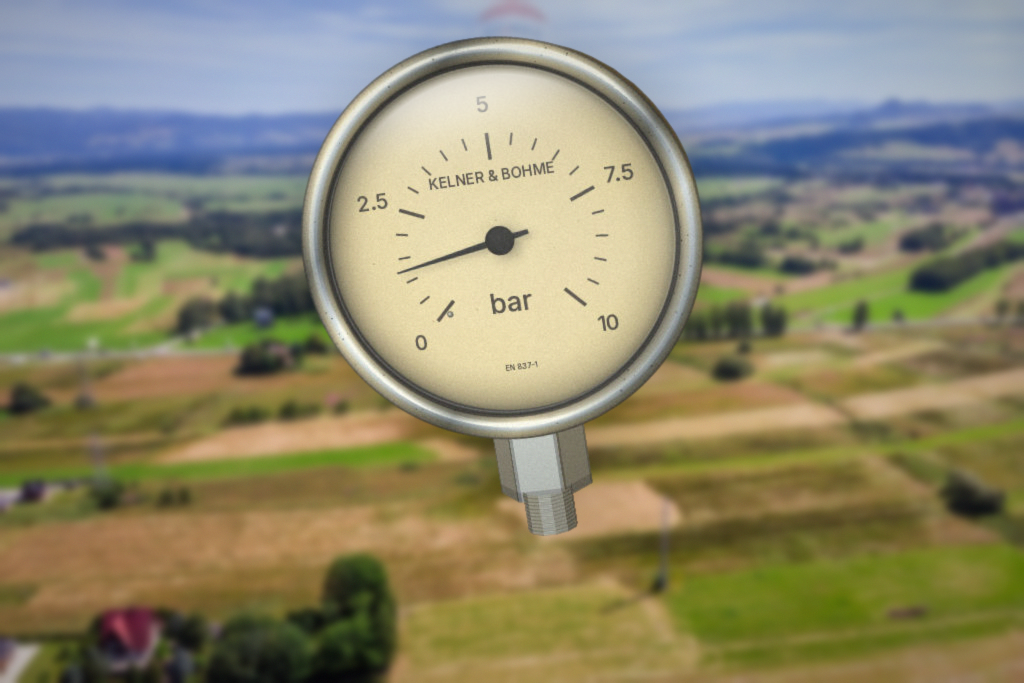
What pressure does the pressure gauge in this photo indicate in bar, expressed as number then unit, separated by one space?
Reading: 1.25 bar
